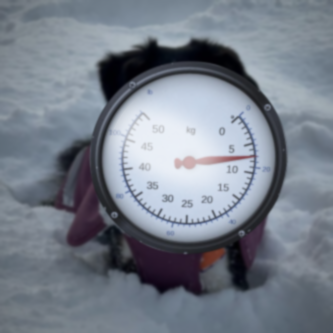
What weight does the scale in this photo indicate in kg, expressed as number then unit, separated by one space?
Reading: 7 kg
